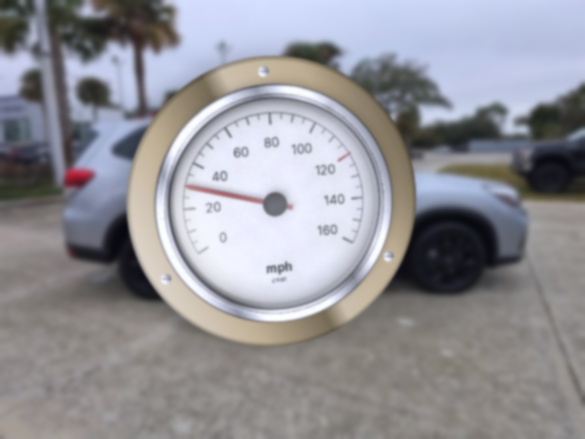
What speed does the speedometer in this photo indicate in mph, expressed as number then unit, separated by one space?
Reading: 30 mph
